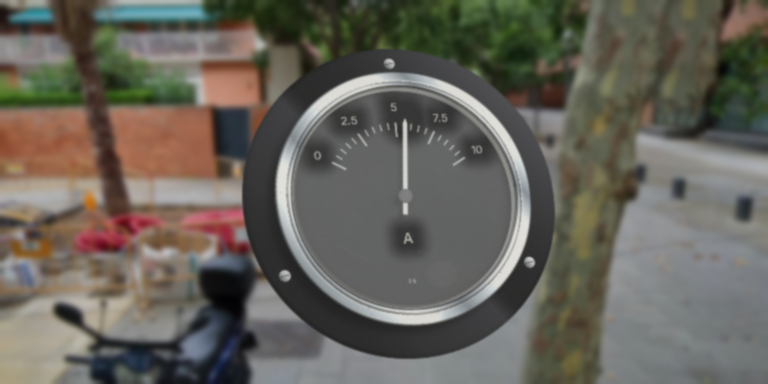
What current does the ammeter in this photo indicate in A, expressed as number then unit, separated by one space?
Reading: 5.5 A
